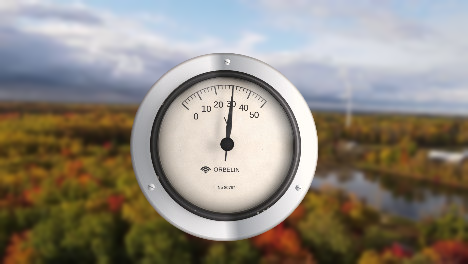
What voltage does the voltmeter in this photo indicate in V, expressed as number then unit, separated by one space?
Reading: 30 V
